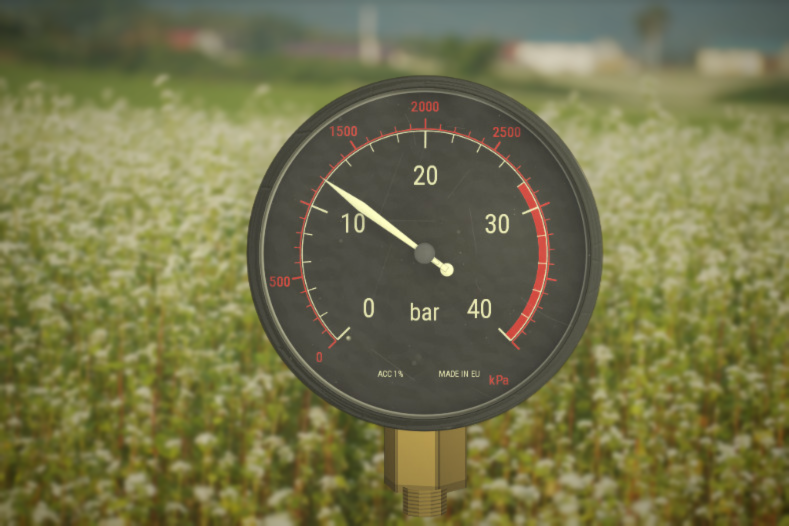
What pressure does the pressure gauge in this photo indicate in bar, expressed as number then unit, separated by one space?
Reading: 12 bar
